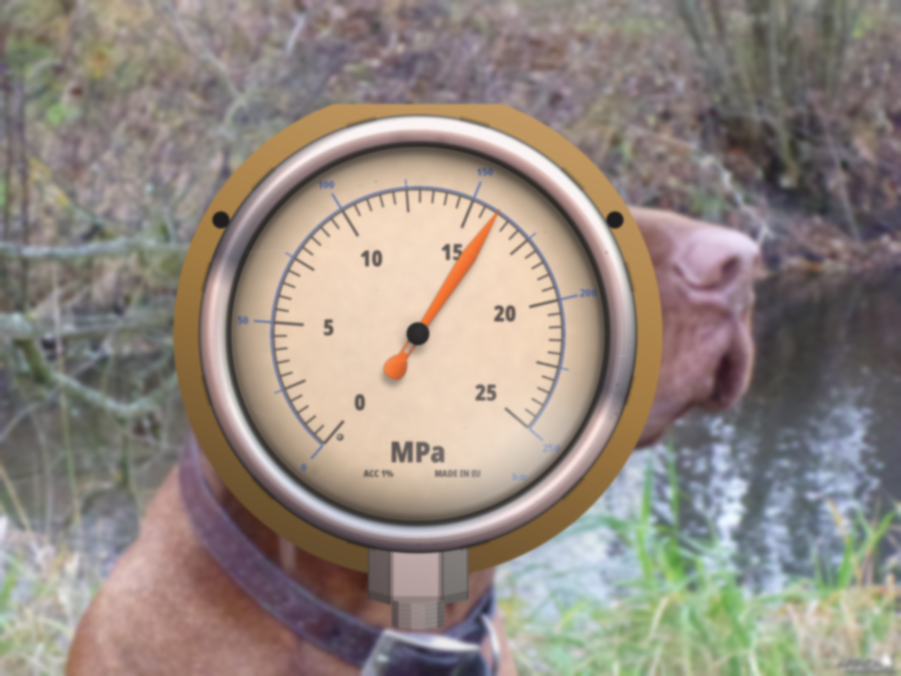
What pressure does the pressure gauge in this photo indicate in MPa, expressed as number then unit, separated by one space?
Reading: 16 MPa
